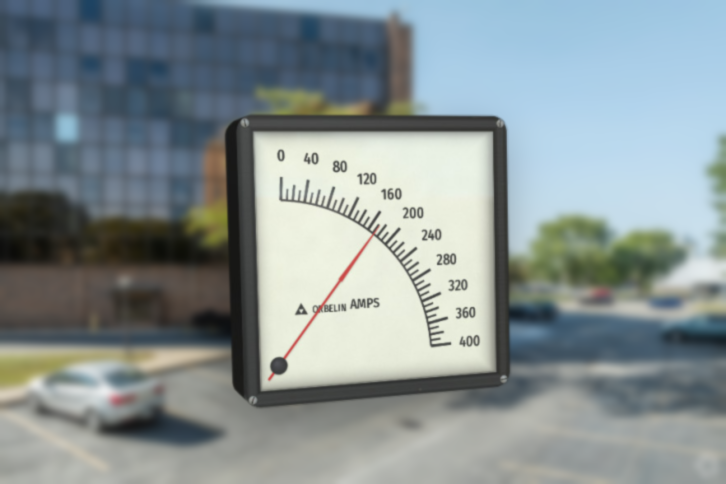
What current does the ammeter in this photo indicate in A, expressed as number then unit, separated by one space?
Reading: 170 A
